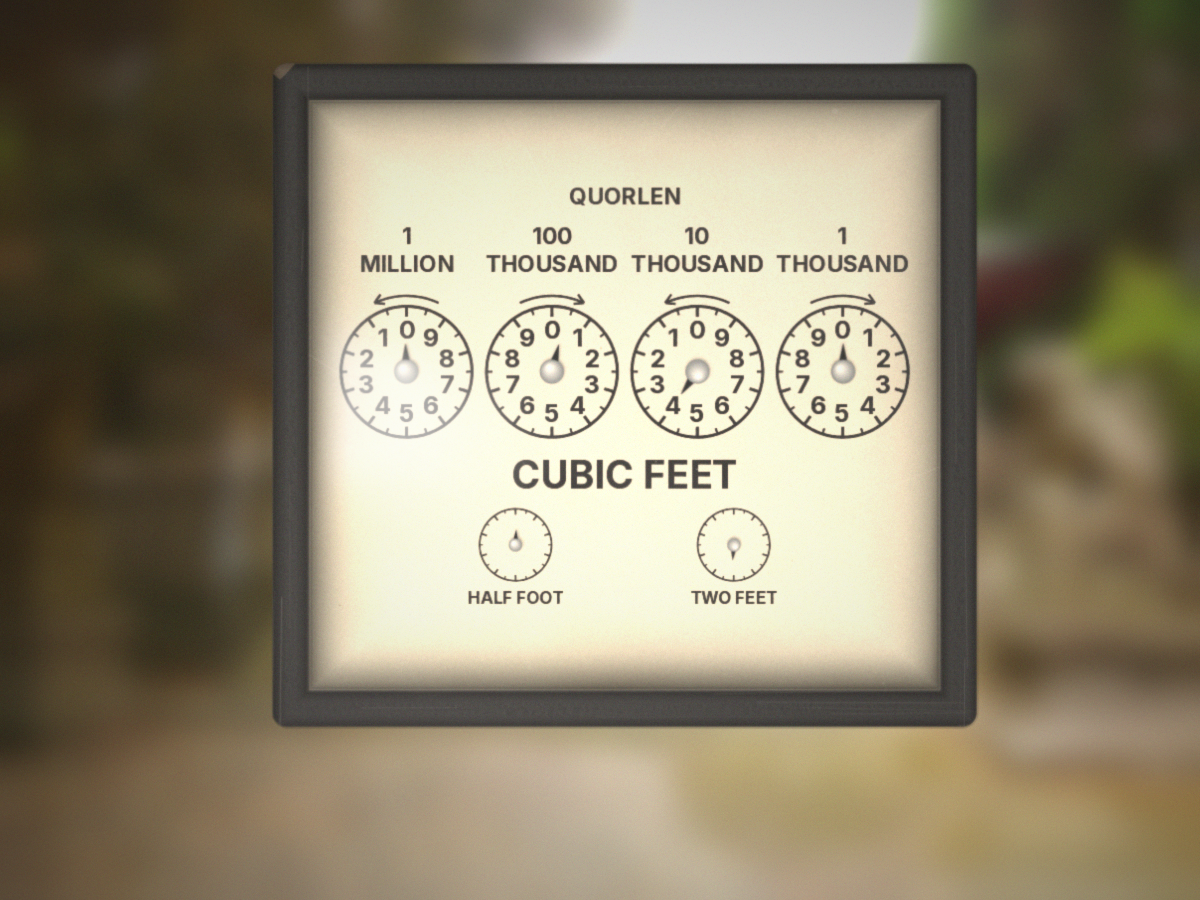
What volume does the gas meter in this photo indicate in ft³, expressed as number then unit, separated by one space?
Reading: 4000 ft³
